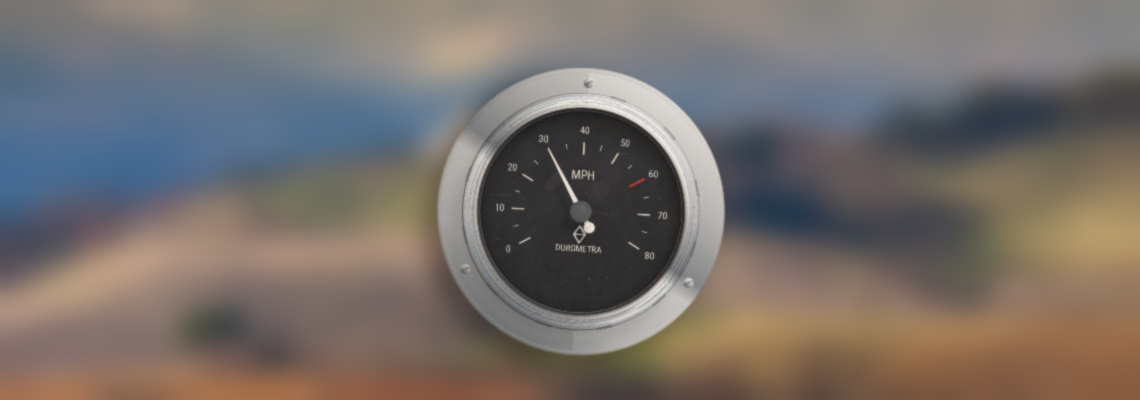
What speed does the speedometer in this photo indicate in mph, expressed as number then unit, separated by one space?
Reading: 30 mph
